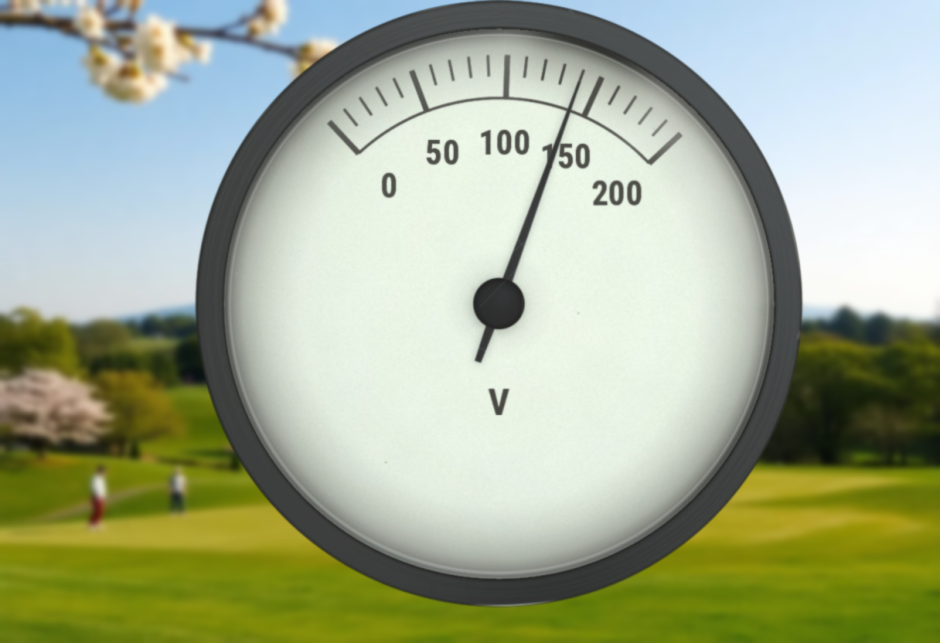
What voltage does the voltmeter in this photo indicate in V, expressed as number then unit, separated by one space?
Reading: 140 V
